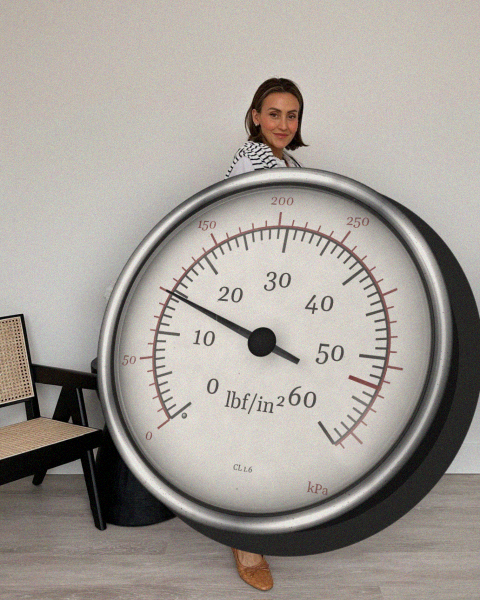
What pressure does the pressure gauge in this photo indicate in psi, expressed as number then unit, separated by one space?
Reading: 14.5 psi
